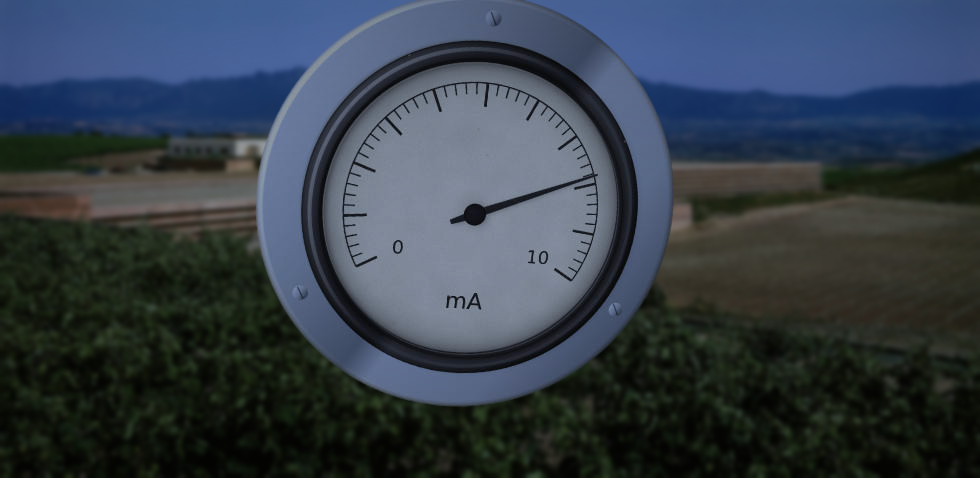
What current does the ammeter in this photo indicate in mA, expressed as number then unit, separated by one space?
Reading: 7.8 mA
